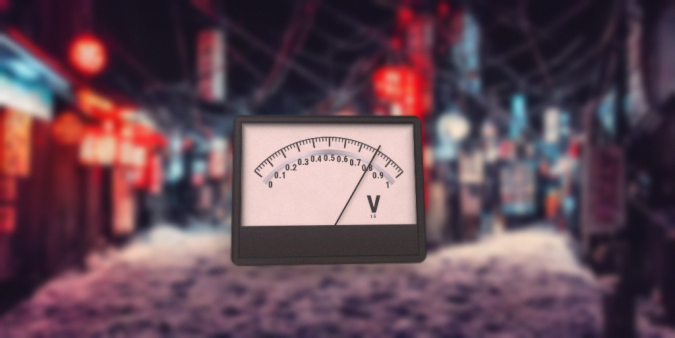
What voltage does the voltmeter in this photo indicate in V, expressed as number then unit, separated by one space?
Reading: 0.8 V
